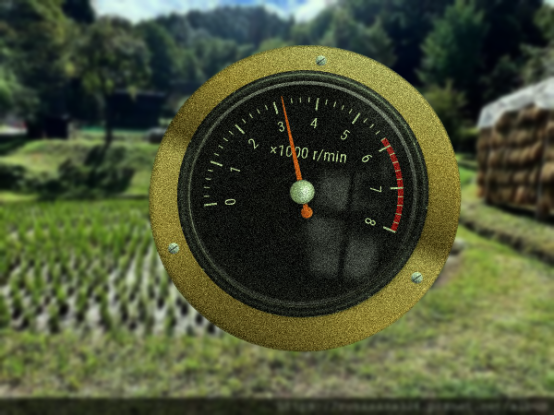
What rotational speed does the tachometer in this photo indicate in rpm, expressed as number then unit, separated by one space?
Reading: 3200 rpm
